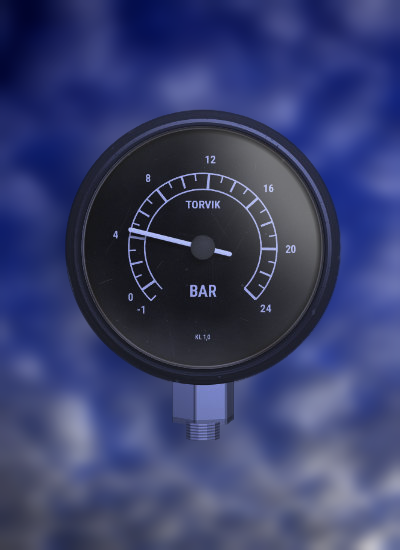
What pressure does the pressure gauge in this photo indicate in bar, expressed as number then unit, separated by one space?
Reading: 4.5 bar
